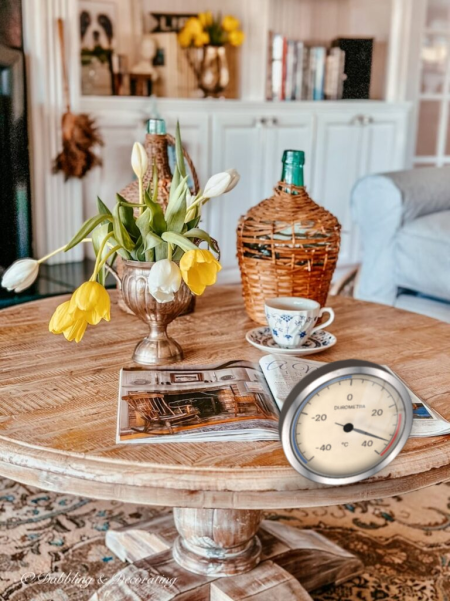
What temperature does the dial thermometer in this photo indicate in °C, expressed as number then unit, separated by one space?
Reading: 34 °C
